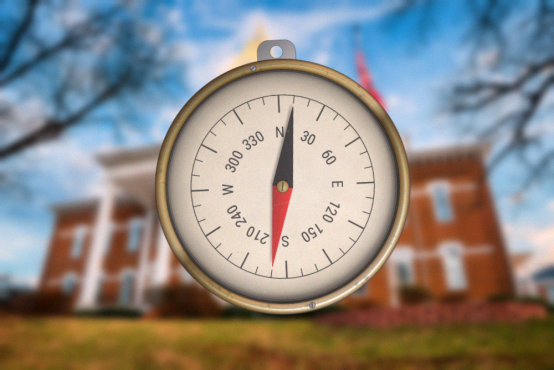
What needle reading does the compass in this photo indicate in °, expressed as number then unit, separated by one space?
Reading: 190 °
